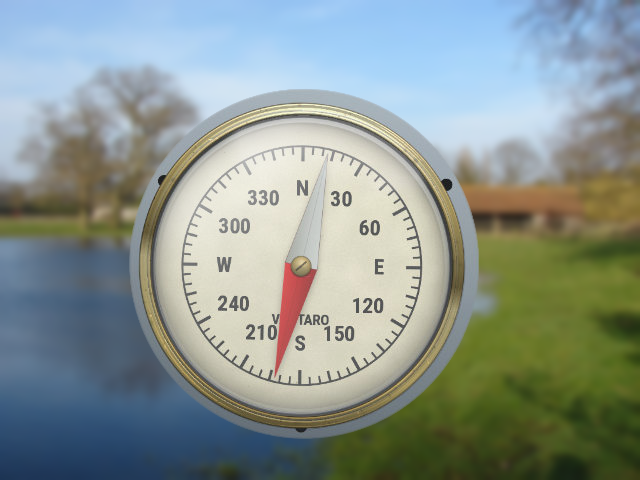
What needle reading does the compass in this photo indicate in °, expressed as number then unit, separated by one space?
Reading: 192.5 °
